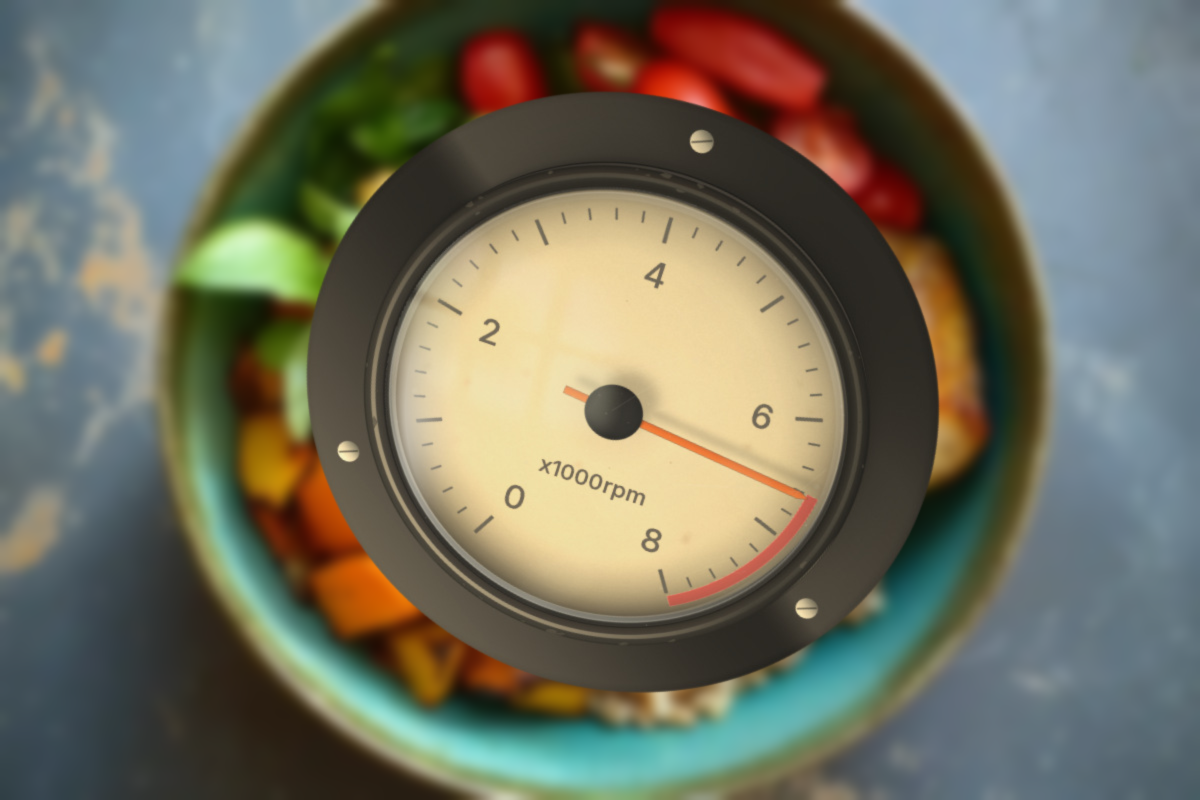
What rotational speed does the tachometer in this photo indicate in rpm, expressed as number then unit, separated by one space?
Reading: 6600 rpm
